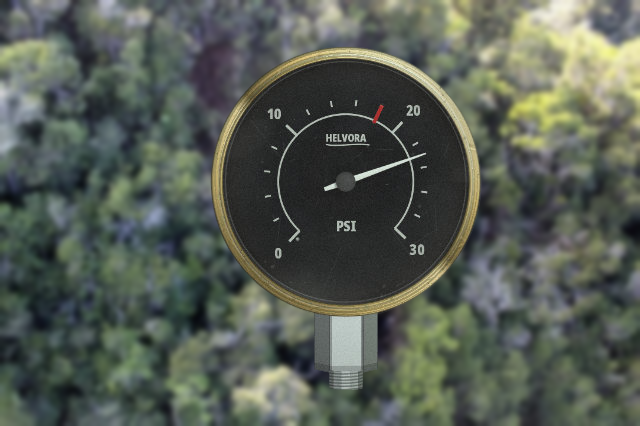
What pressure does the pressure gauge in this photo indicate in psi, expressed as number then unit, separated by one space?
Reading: 23 psi
